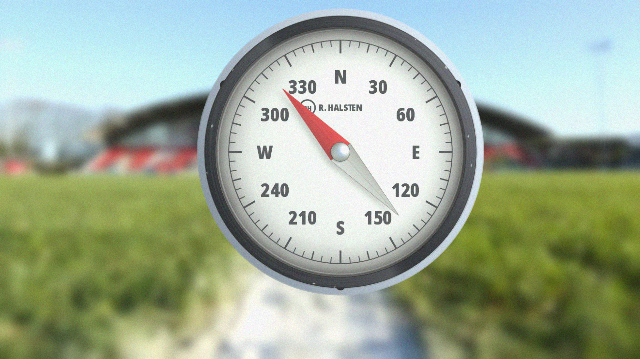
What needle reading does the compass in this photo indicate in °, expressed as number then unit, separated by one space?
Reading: 317.5 °
